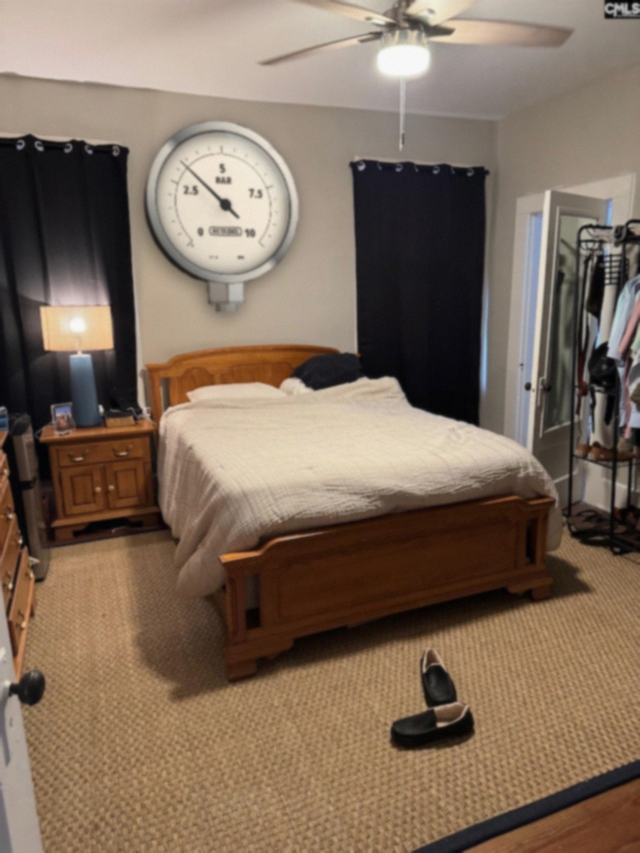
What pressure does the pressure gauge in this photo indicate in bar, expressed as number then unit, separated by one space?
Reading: 3.25 bar
